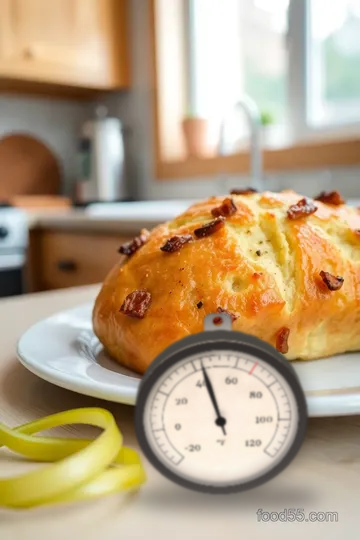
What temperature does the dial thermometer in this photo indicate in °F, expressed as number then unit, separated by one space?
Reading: 44 °F
